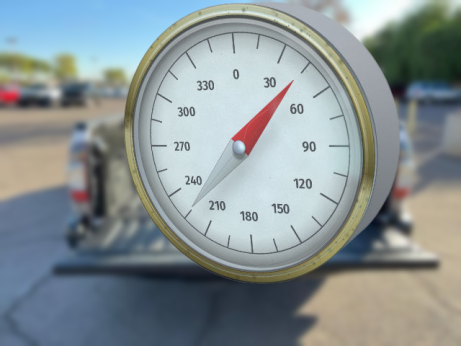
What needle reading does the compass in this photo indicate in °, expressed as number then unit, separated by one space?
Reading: 45 °
